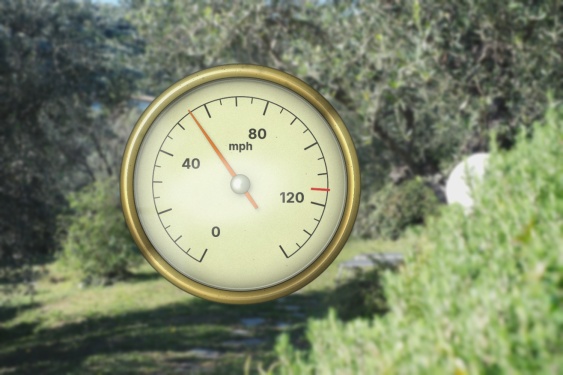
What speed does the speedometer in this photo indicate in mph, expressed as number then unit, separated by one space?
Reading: 55 mph
